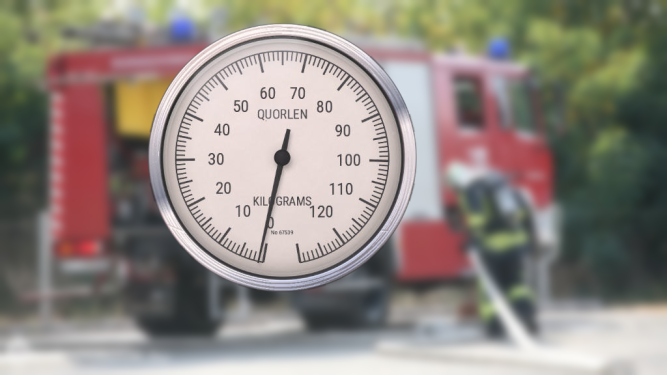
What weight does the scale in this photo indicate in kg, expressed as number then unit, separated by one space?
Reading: 1 kg
